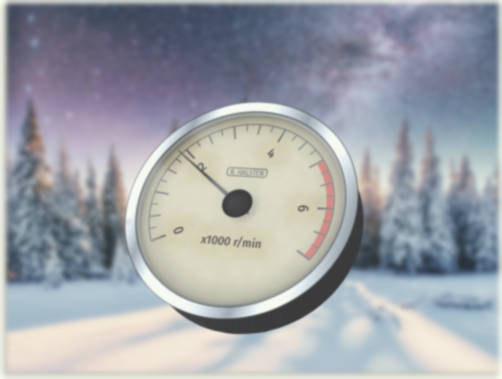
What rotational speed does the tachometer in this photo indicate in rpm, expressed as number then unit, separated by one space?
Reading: 1875 rpm
